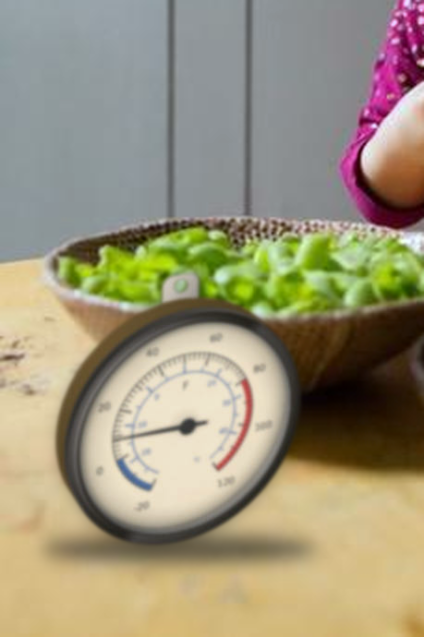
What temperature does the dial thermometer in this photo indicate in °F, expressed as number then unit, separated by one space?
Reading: 10 °F
